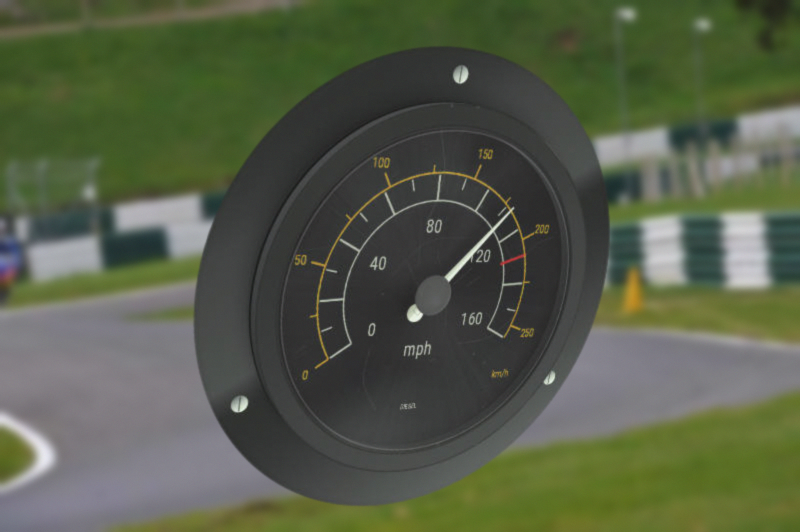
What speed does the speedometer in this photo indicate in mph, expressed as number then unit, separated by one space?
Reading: 110 mph
